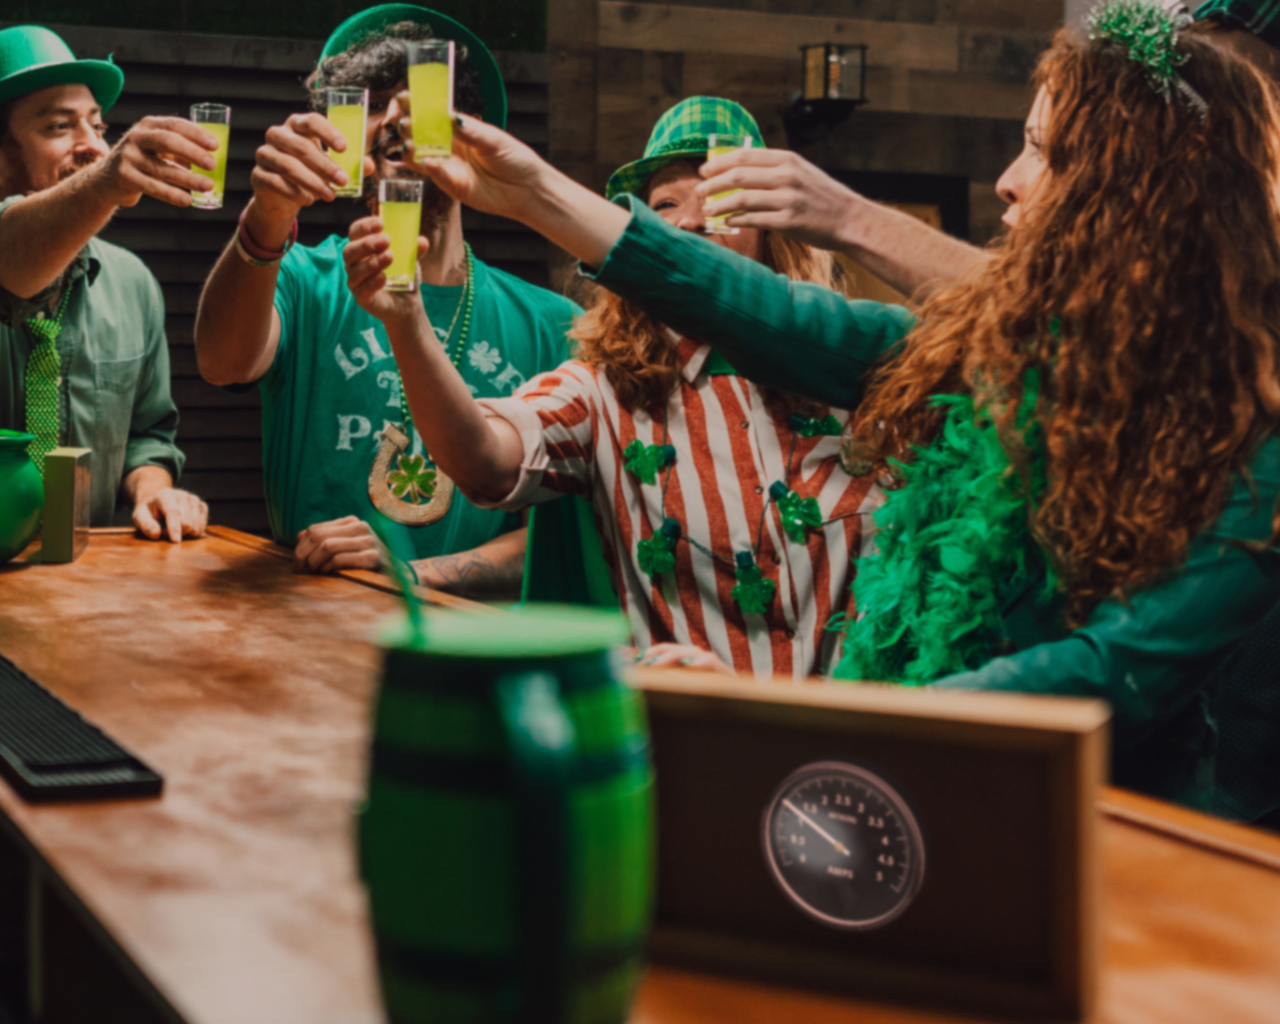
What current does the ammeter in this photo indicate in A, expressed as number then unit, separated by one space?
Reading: 1.25 A
